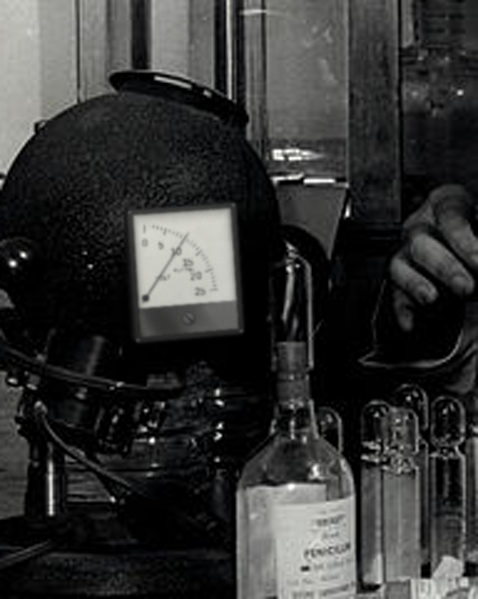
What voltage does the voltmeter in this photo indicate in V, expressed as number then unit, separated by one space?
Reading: 10 V
